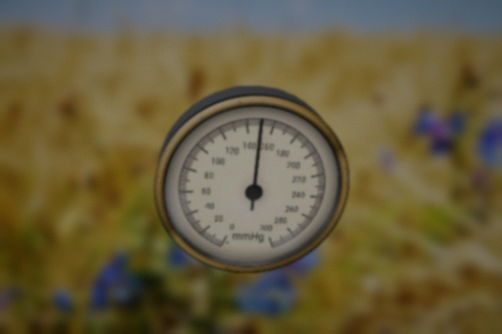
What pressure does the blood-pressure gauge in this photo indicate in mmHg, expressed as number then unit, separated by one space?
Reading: 150 mmHg
